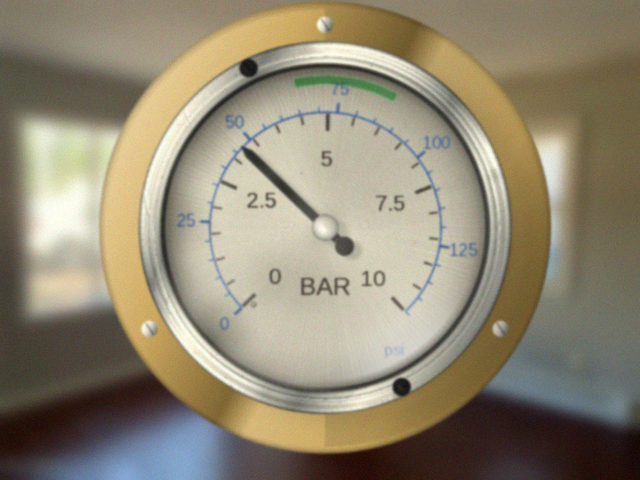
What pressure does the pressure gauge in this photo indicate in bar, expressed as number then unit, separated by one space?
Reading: 3.25 bar
